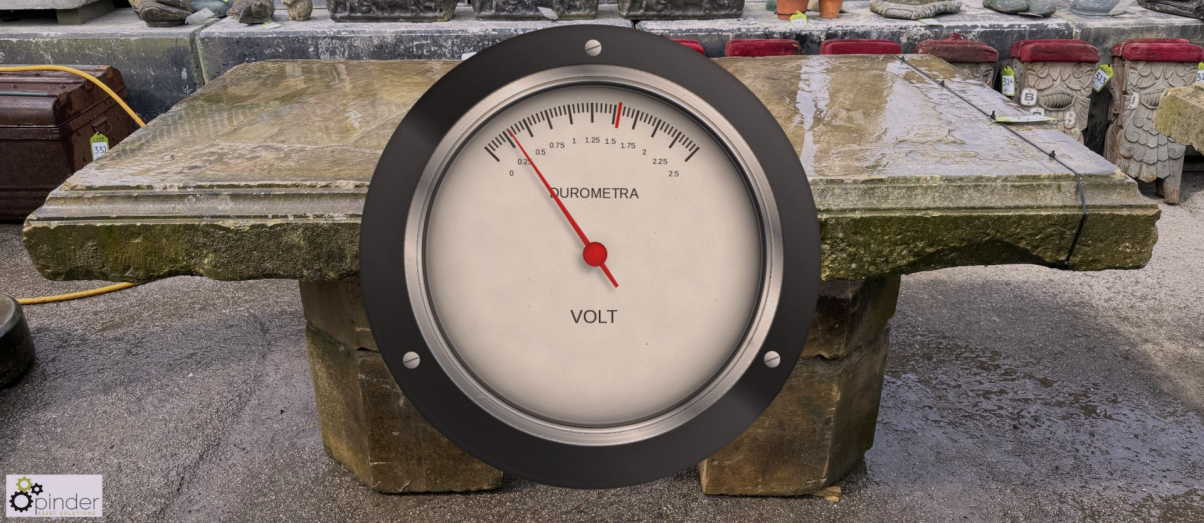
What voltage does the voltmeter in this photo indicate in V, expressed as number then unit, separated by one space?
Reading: 0.3 V
